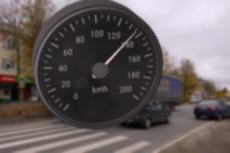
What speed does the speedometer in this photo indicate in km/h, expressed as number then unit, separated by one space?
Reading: 135 km/h
